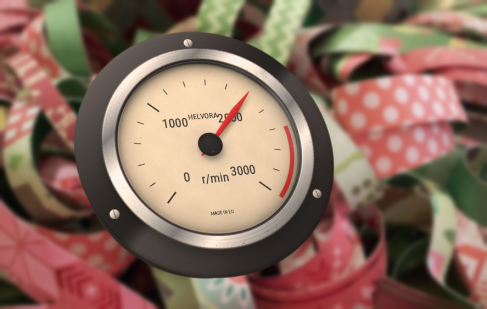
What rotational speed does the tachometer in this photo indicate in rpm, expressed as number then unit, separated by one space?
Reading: 2000 rpm
